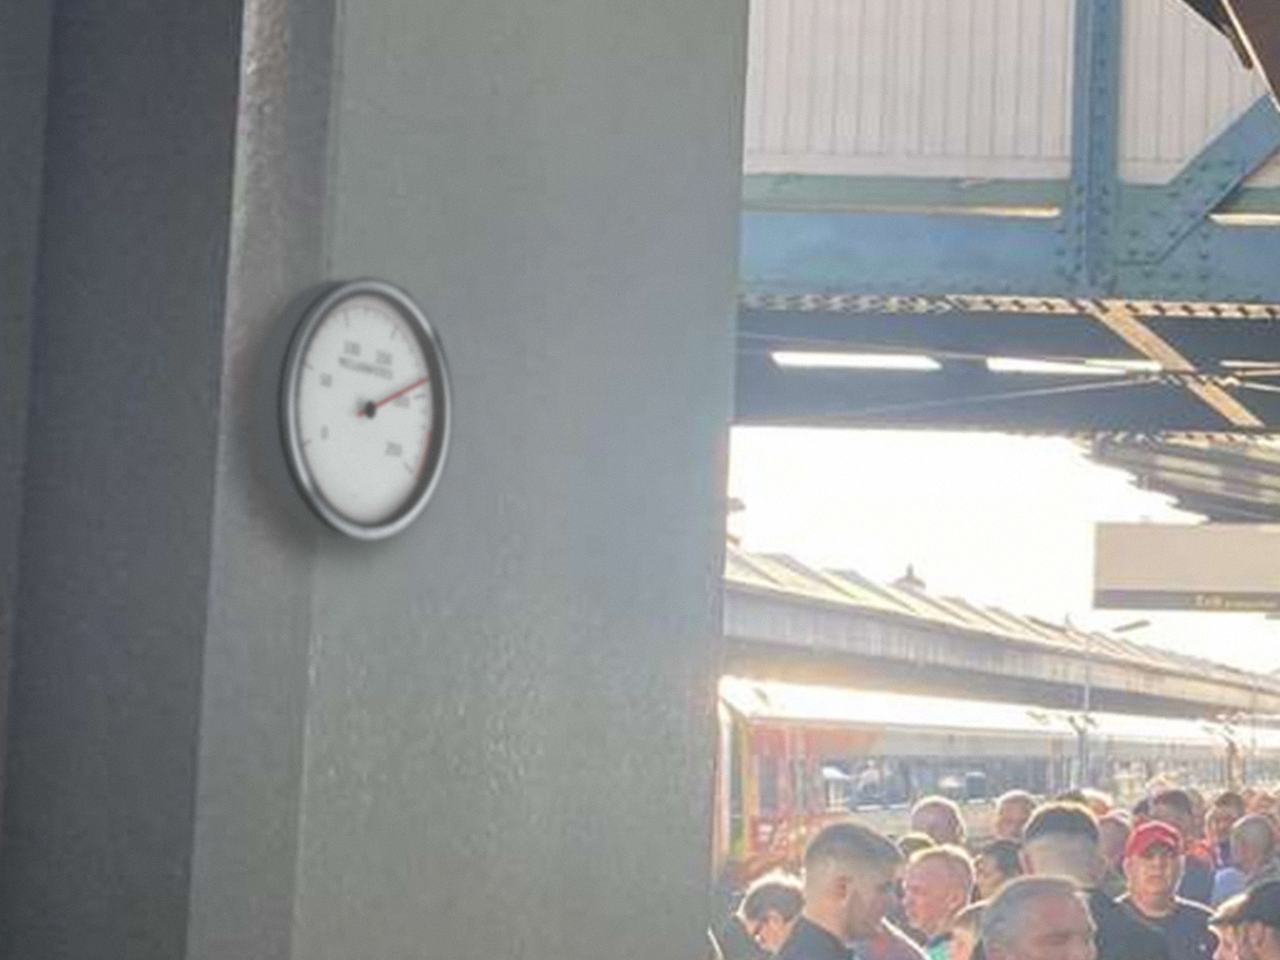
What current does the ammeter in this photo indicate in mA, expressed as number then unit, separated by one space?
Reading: 190 mA
